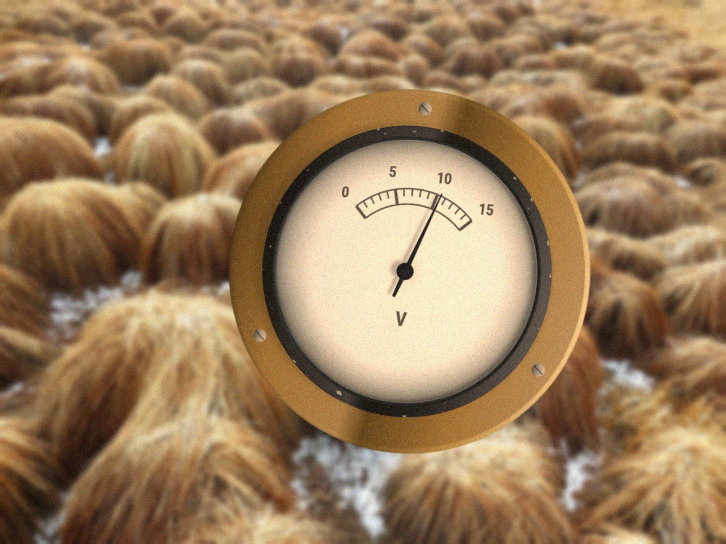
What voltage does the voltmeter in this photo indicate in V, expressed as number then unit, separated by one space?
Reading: 10.5 V
